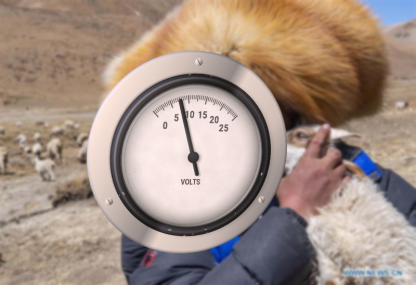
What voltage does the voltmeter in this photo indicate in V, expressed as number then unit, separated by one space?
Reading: 7.5 V
